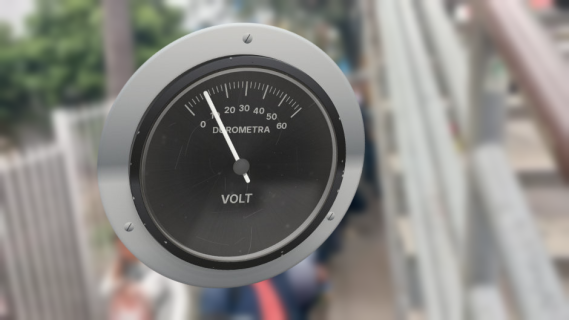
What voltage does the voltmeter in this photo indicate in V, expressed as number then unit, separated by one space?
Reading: 10 V
